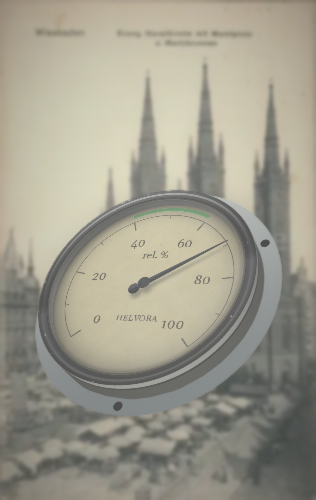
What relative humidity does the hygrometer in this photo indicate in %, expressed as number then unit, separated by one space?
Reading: 70 %
